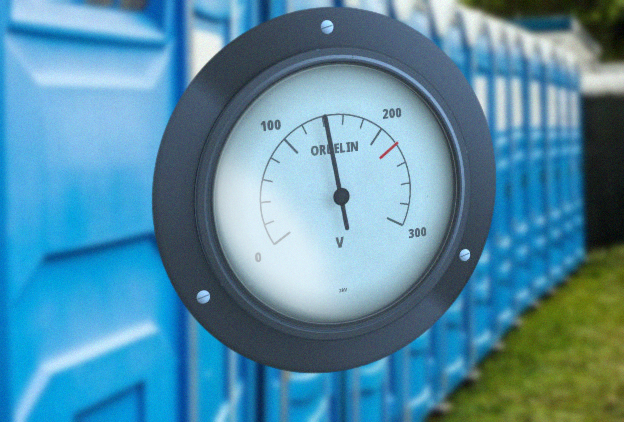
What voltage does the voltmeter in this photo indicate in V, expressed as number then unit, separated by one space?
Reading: 140 V
